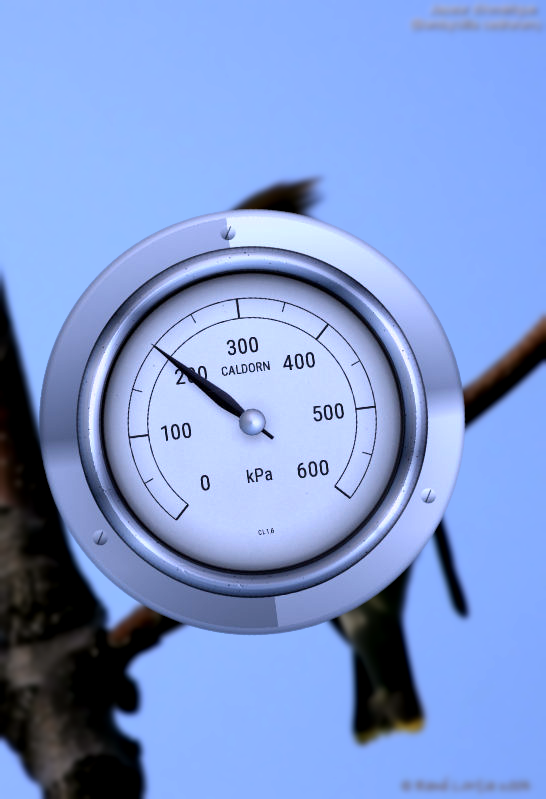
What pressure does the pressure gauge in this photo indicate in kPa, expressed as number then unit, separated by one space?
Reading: 200 kPa
